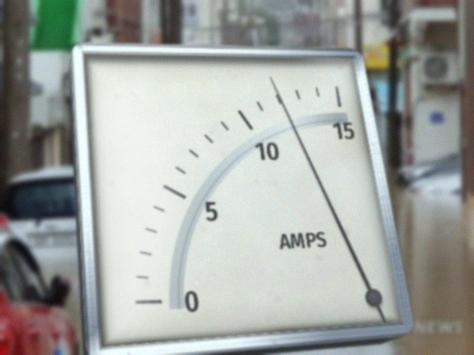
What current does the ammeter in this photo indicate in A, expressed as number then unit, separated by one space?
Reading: 12 A
